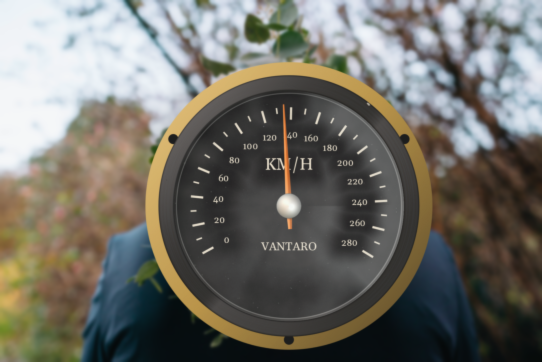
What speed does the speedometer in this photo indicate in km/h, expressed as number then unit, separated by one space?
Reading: 135 km/h
